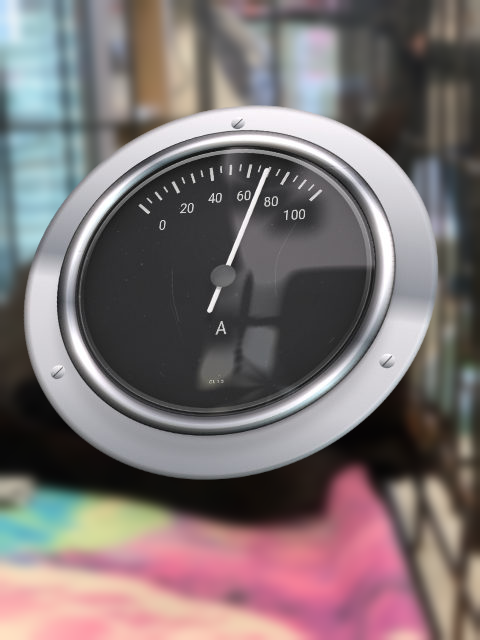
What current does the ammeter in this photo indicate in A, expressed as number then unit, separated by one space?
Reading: 70 A
